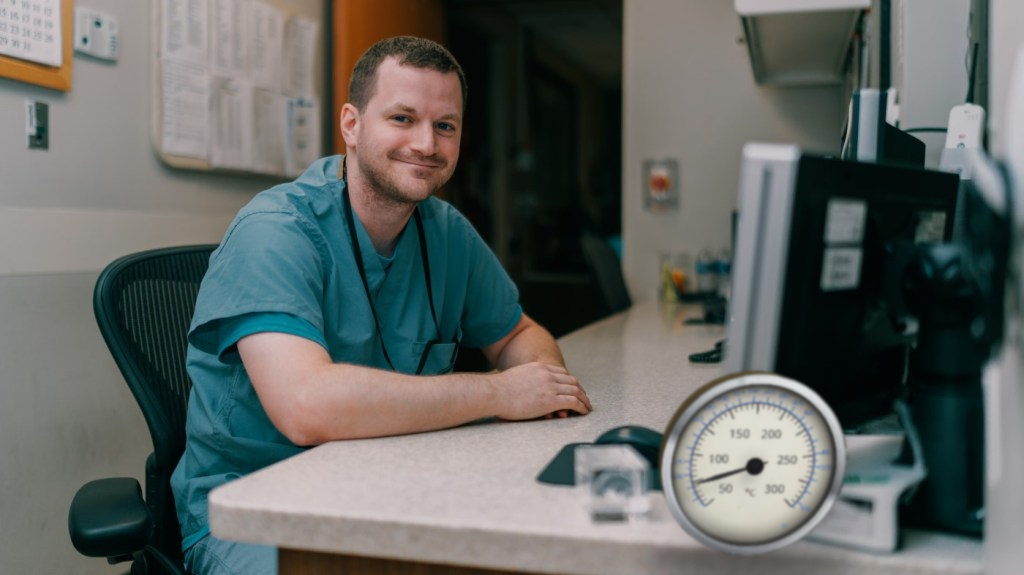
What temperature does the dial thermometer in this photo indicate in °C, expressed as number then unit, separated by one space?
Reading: 75 °C
